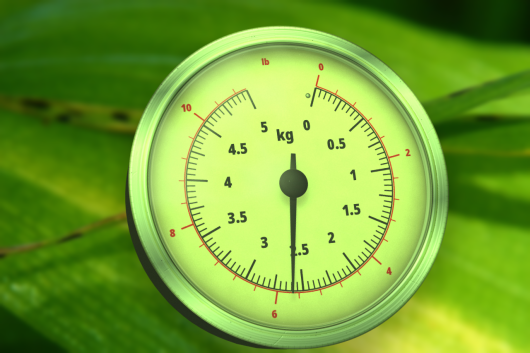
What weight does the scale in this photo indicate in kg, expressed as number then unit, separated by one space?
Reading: 2.6 kg
